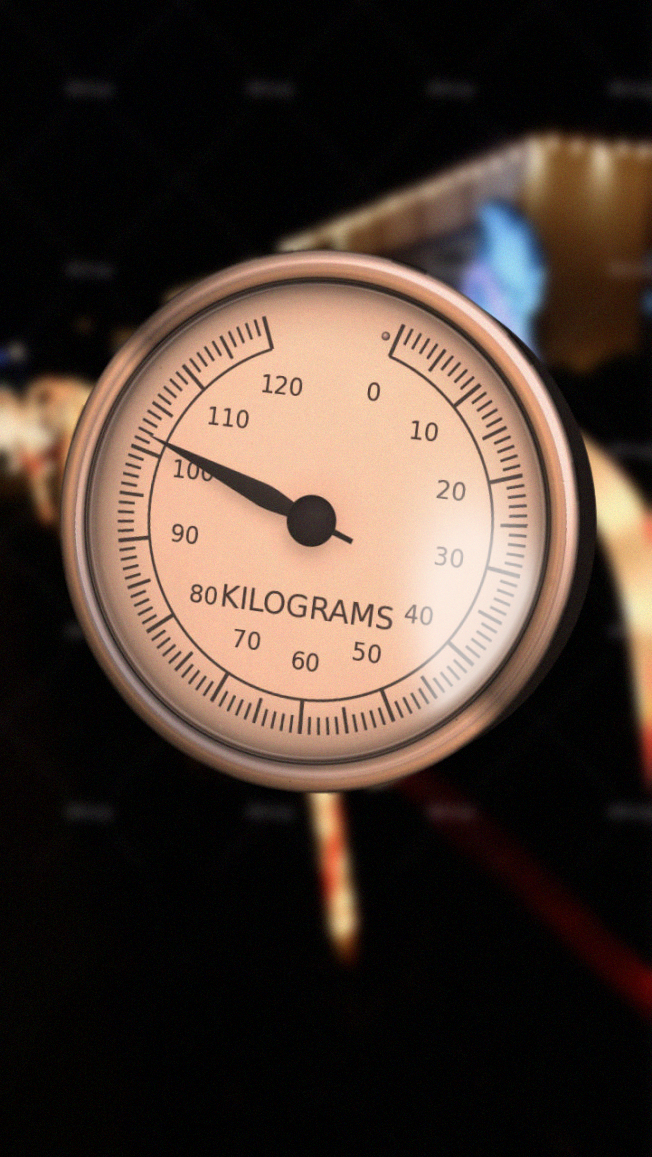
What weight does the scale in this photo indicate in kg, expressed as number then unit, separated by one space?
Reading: 102 kg
